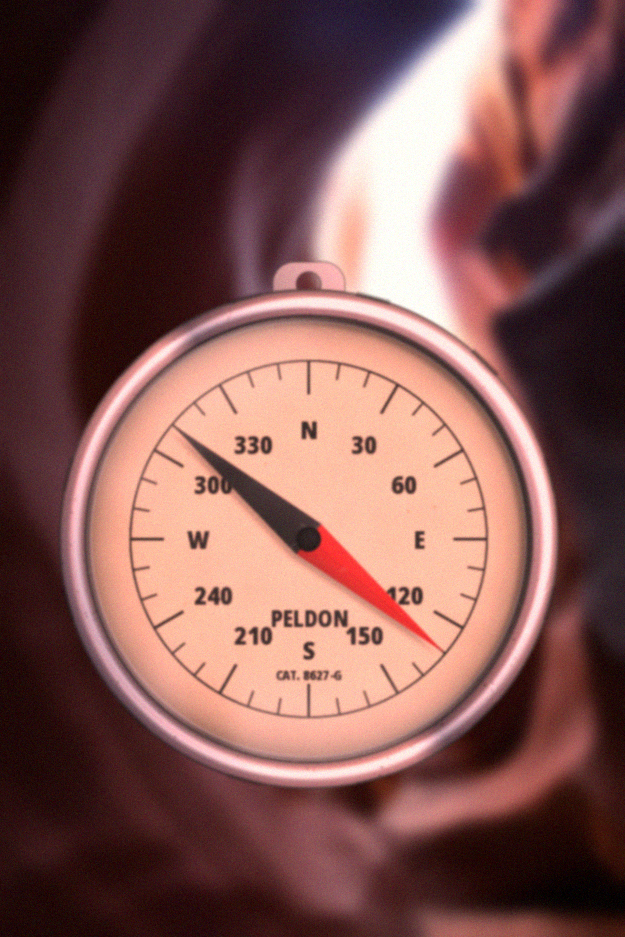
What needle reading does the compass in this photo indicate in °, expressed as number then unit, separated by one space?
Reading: 130 °
